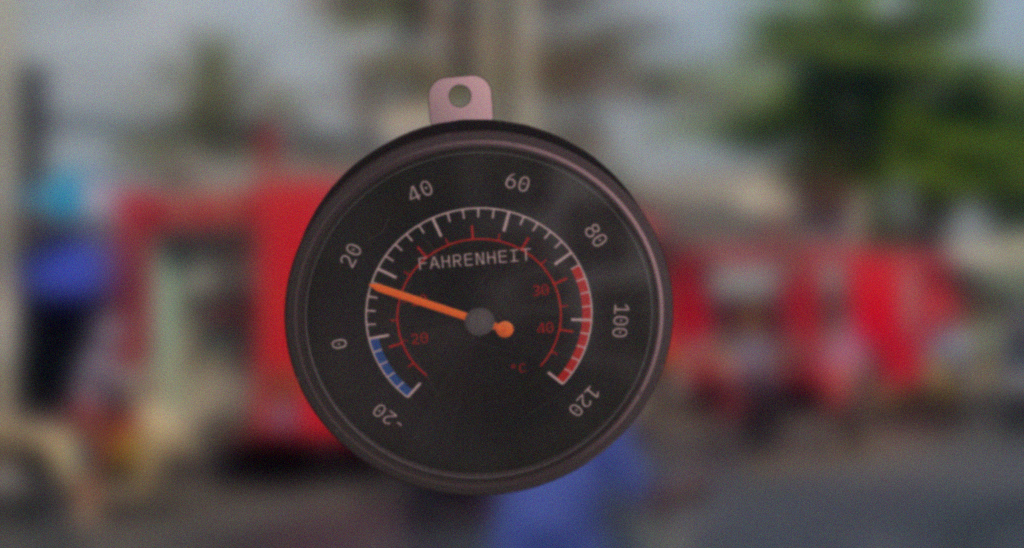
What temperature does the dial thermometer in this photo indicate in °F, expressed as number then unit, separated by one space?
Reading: 16 °F
